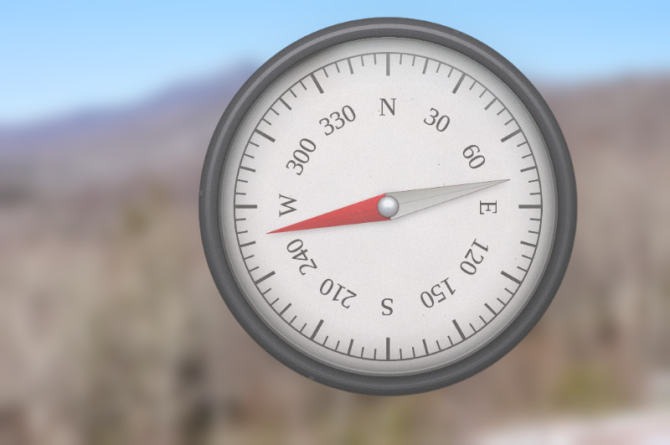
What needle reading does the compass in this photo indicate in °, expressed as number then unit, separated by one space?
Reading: 257.5 °
